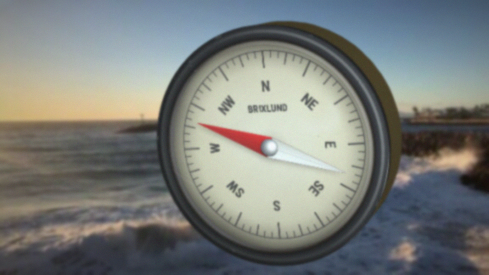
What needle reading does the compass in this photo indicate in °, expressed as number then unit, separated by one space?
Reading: 290 °
